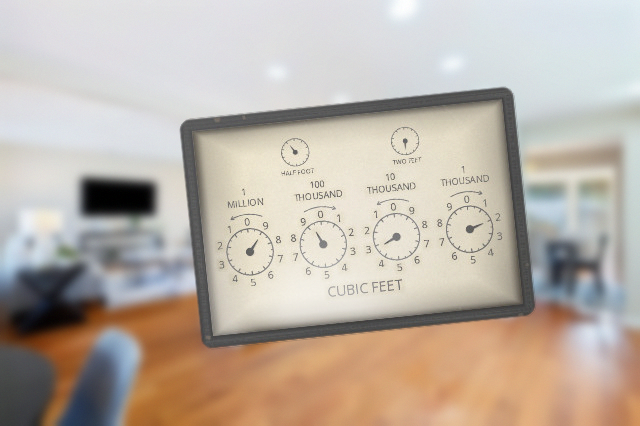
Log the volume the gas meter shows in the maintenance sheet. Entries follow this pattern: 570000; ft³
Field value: 893200; ft³
